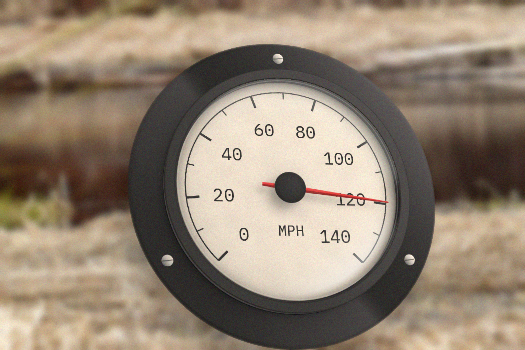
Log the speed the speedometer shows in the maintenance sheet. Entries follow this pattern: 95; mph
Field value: 120; mph
